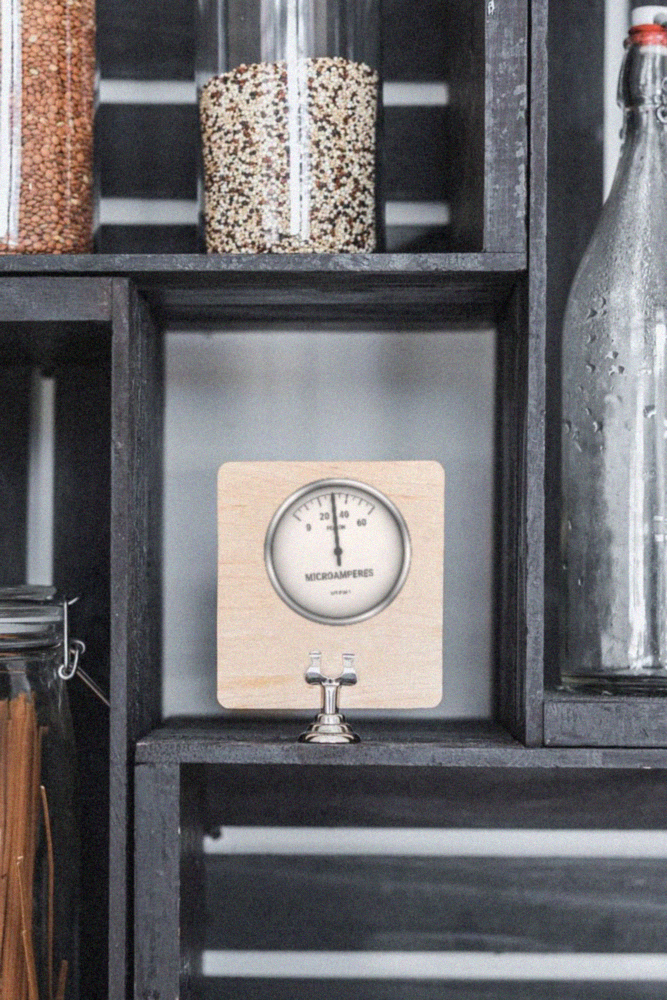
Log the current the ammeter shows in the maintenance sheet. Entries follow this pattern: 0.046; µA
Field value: 30; µA
